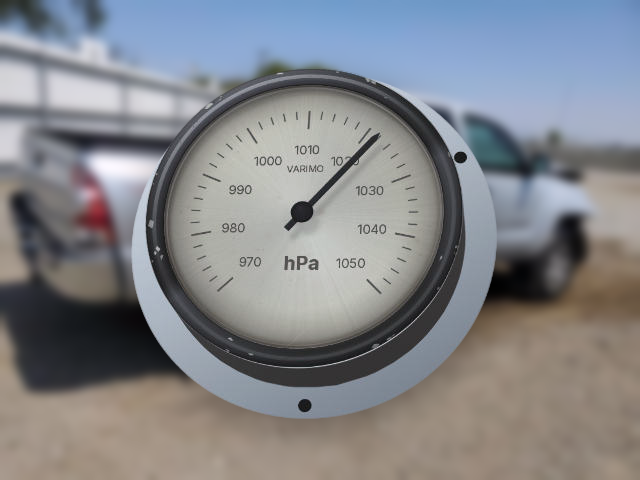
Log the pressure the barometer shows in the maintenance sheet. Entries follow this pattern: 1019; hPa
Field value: 1022; hPa
